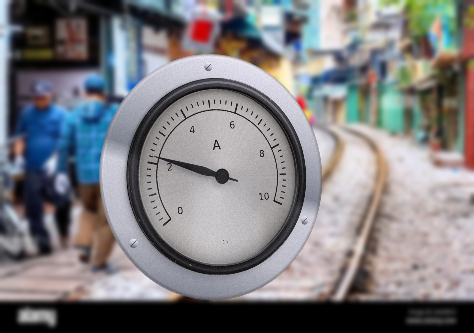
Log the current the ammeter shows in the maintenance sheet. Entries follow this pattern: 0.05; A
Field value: 2.2; A
